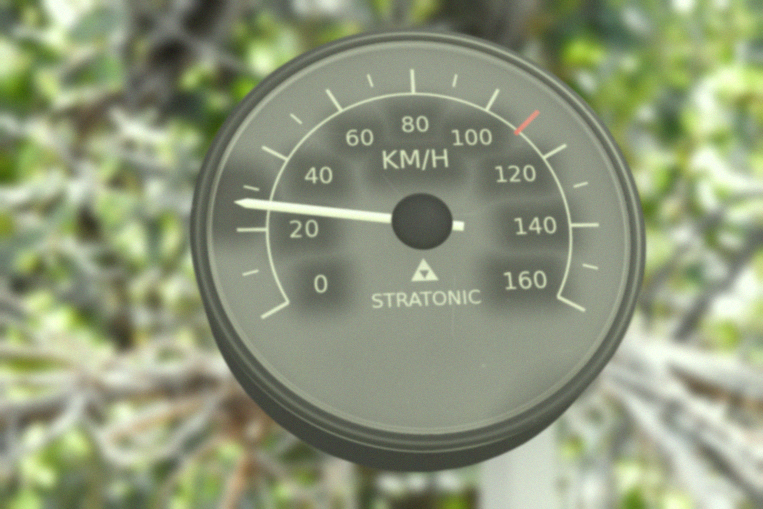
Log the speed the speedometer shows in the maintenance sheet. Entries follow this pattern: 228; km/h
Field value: 25; km/h
